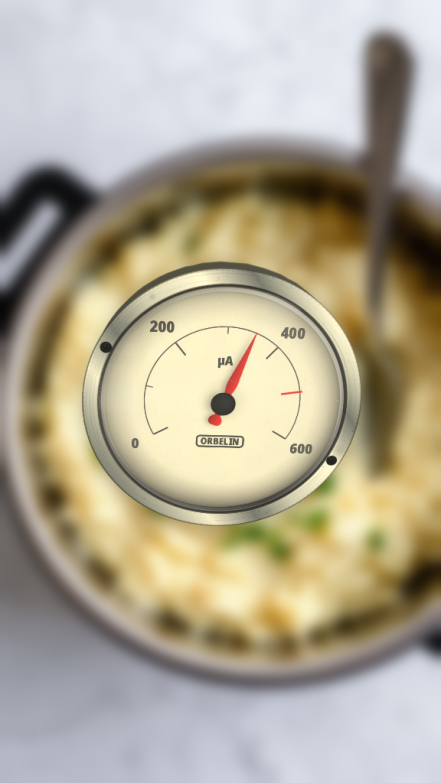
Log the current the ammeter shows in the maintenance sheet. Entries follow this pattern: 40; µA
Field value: 350; µA
